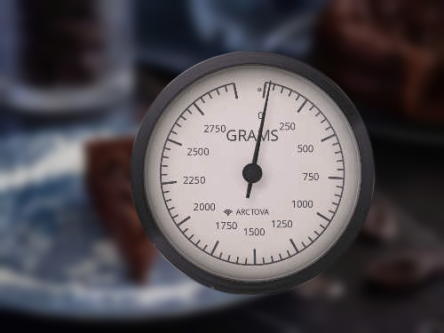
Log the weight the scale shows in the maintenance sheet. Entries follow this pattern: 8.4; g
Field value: 25; g
